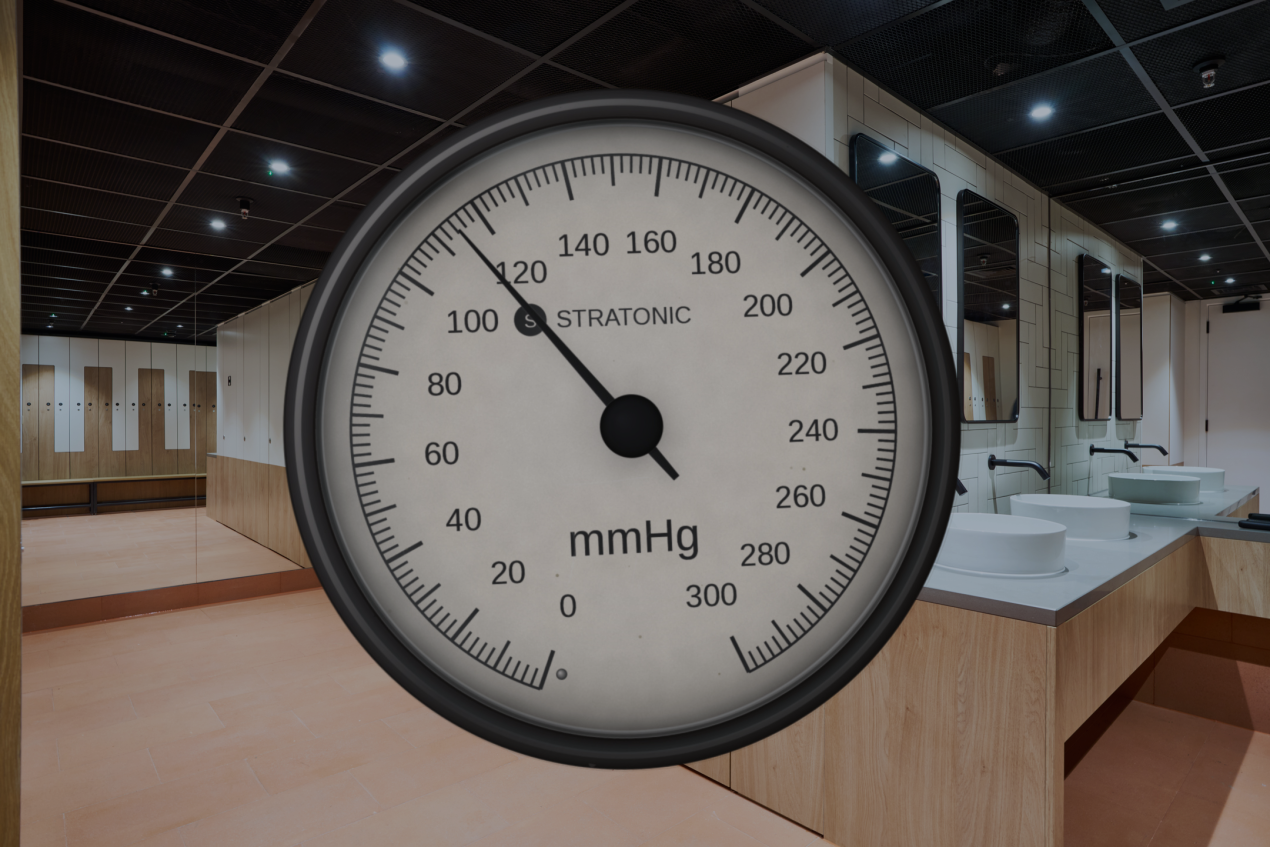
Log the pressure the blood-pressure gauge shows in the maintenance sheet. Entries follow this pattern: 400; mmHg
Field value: 114; mmHg
